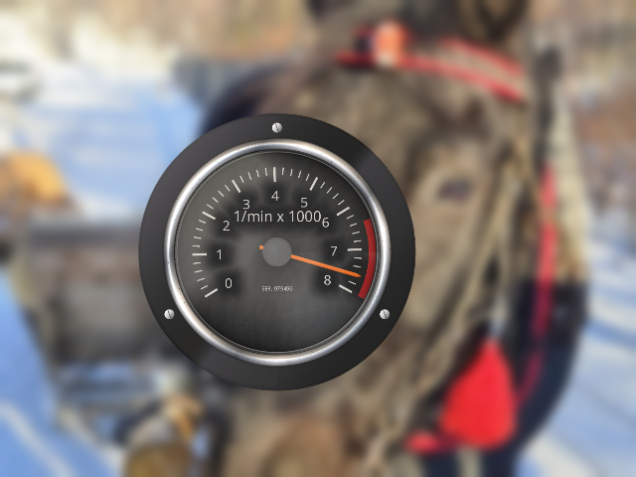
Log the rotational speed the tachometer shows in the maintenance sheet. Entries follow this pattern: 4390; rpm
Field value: 7600; rpm
